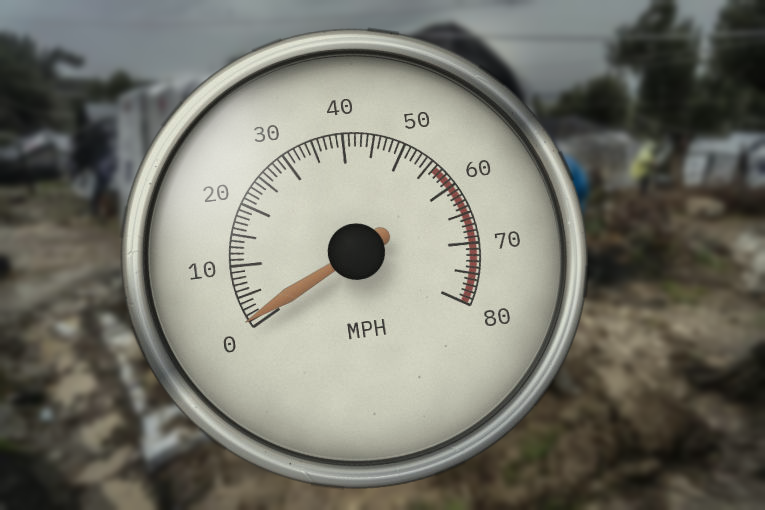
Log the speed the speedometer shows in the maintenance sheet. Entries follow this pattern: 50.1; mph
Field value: 1; mph
